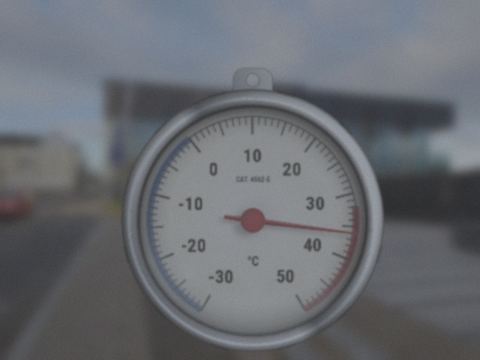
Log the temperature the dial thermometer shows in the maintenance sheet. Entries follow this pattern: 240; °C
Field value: 36; °C
